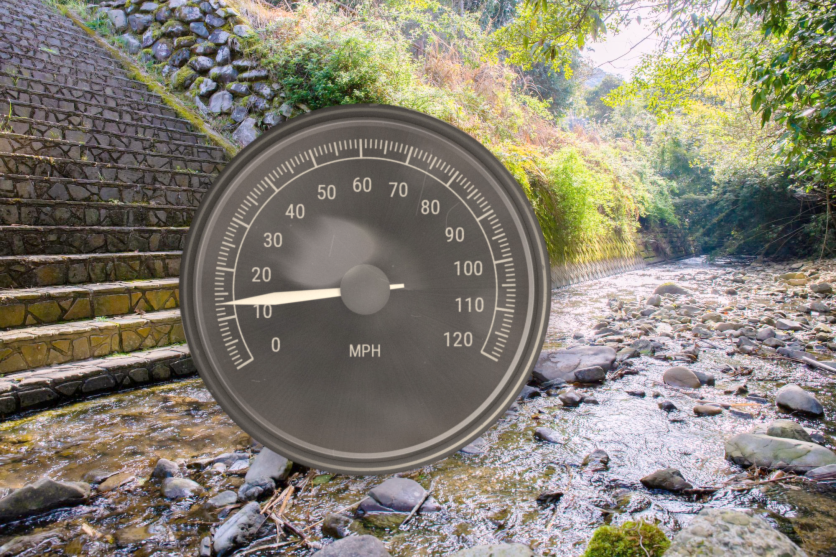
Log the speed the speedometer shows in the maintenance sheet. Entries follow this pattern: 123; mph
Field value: 13; mph
